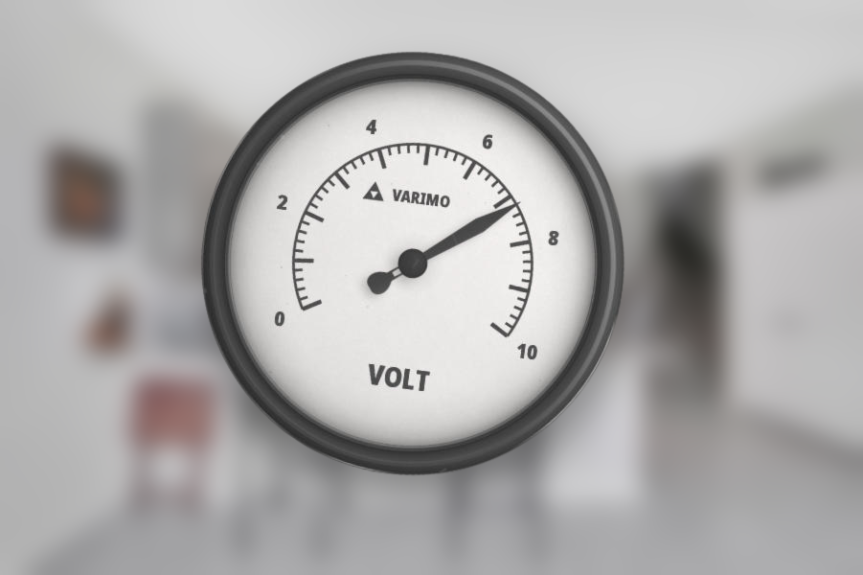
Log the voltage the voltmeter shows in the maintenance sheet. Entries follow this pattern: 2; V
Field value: 7.2; V
